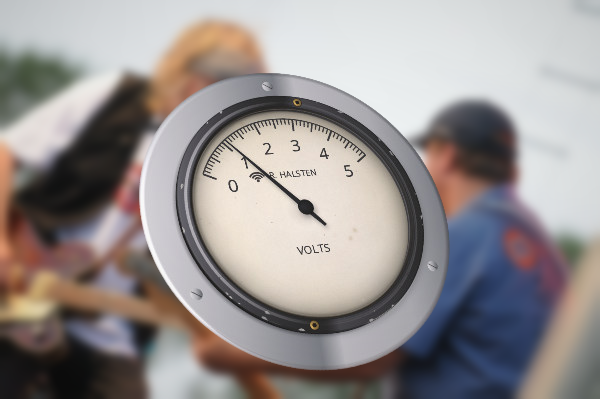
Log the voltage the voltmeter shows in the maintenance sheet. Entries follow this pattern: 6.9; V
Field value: 1; V
